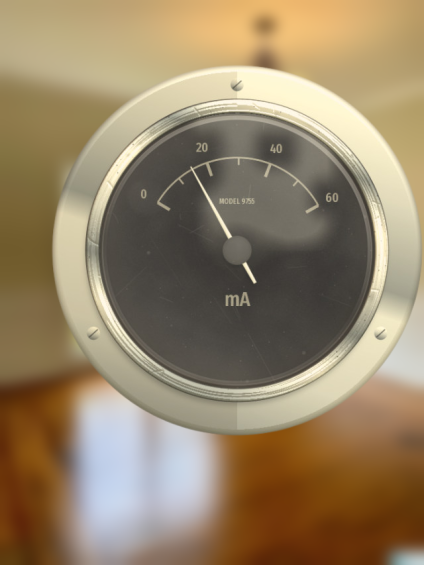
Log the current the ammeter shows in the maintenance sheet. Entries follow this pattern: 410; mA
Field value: 15; mA
